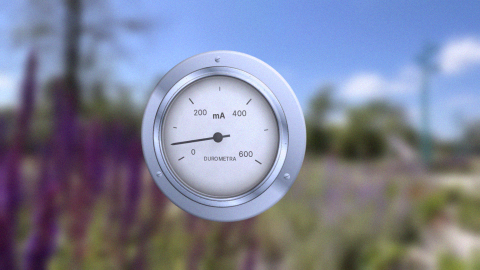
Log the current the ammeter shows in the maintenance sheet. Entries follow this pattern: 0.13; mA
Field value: 50; mA
